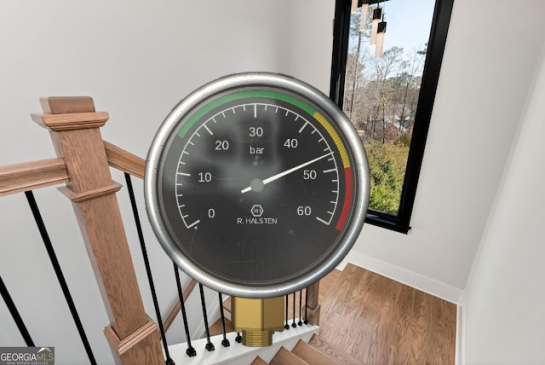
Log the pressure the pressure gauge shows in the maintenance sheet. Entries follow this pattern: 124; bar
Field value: 47; bar
